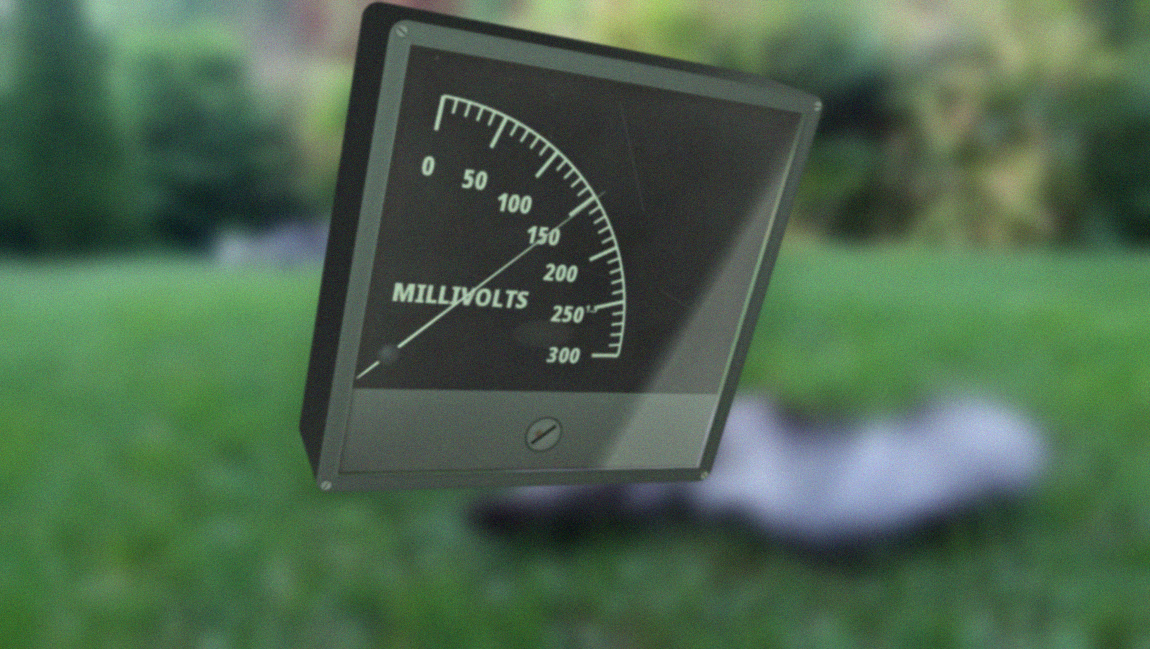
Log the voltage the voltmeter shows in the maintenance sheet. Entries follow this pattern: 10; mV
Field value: 150; mV
